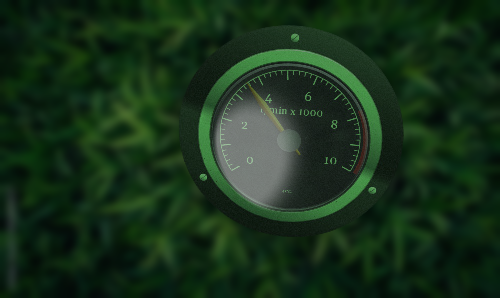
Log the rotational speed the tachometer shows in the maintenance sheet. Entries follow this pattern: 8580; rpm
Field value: 3600; rpm
